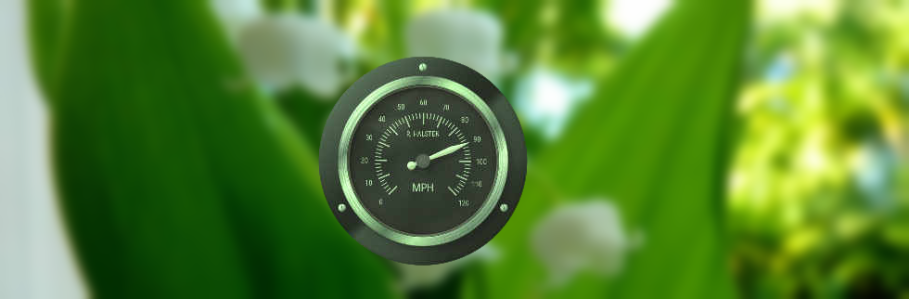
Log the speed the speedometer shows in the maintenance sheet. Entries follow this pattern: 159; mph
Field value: 90; mph
